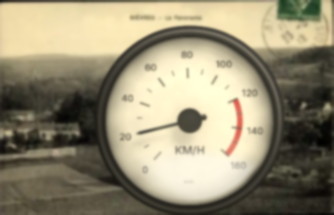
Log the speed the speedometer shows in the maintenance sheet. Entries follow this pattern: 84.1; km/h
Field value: 20; km/h
